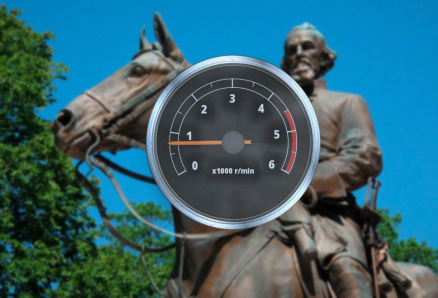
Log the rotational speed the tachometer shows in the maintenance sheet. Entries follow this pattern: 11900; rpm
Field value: 750; rpm
